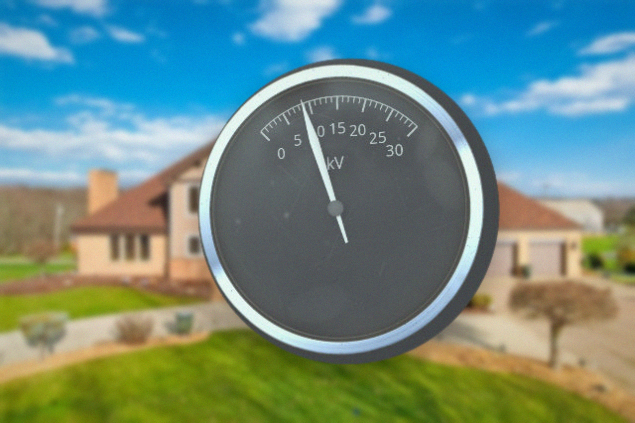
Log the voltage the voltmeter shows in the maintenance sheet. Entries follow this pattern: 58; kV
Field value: 9; kV
